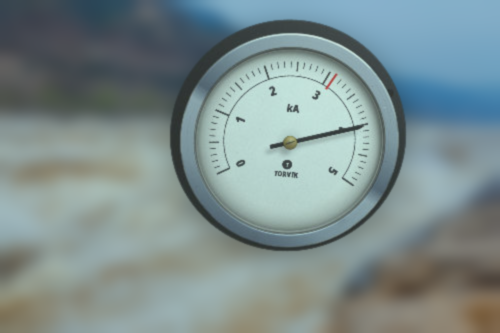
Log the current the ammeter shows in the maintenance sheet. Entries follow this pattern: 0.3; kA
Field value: 4; kA
